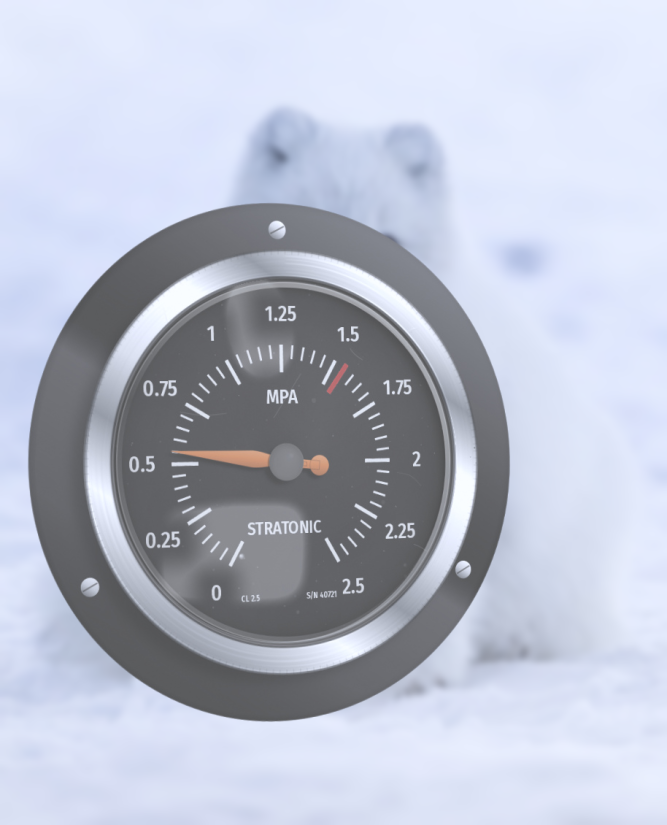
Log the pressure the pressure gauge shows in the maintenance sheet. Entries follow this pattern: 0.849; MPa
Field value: 0.55; MPa
